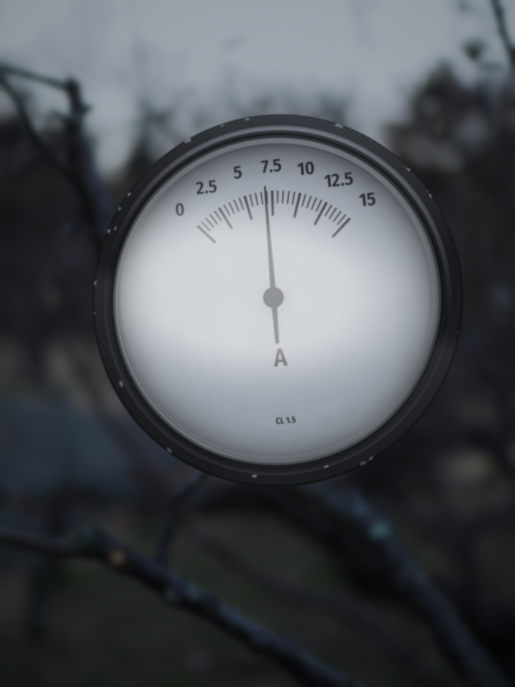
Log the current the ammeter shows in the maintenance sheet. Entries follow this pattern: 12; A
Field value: 7; A
